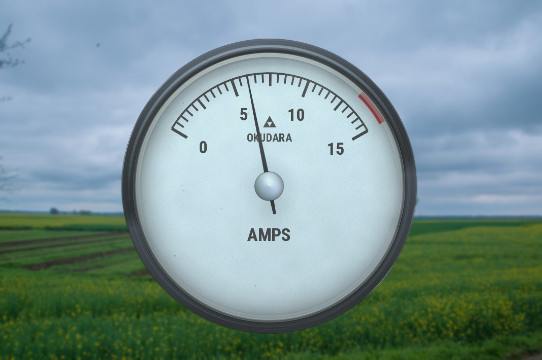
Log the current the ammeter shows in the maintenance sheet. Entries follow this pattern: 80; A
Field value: 6; A
